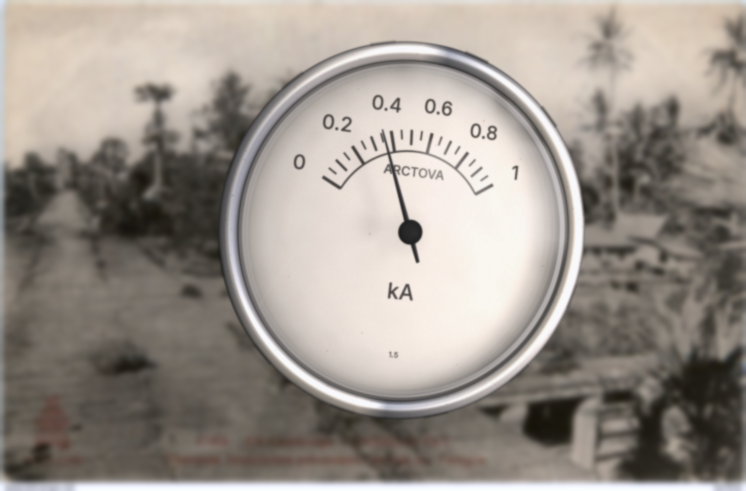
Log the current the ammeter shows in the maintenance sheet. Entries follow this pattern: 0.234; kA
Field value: 0.35; kA
